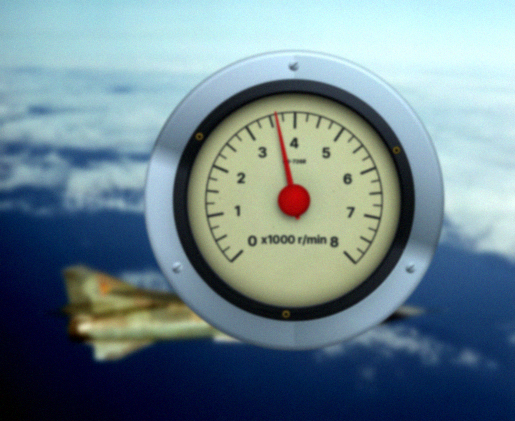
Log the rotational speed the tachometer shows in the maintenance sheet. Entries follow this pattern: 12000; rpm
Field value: 3625; rpm
